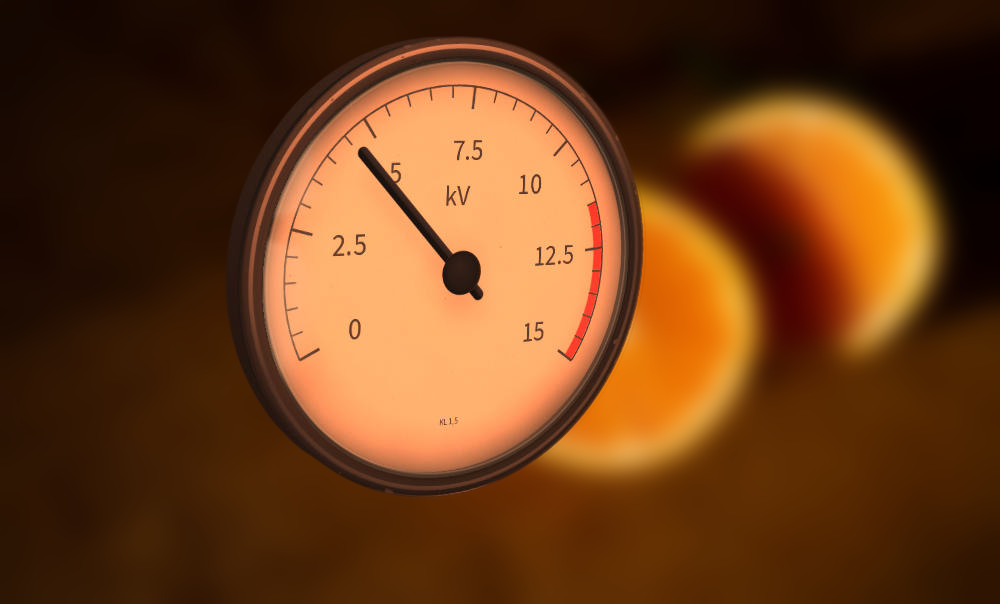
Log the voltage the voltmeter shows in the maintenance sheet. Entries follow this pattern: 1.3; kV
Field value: 4.5; kV
